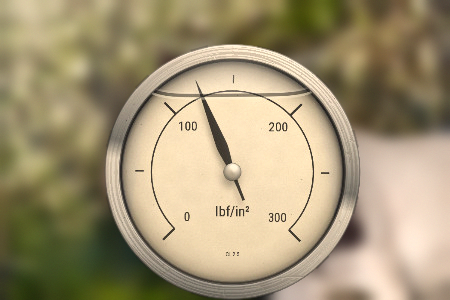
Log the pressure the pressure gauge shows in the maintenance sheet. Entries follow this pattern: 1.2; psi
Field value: 125; psi
